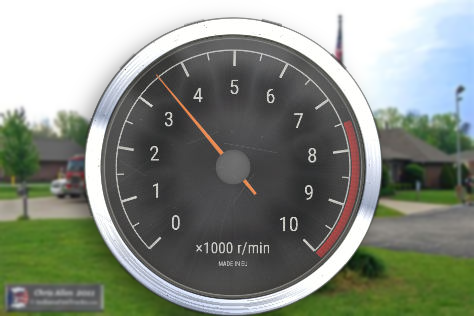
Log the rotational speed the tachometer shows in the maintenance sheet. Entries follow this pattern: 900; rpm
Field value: 3500; rpm
